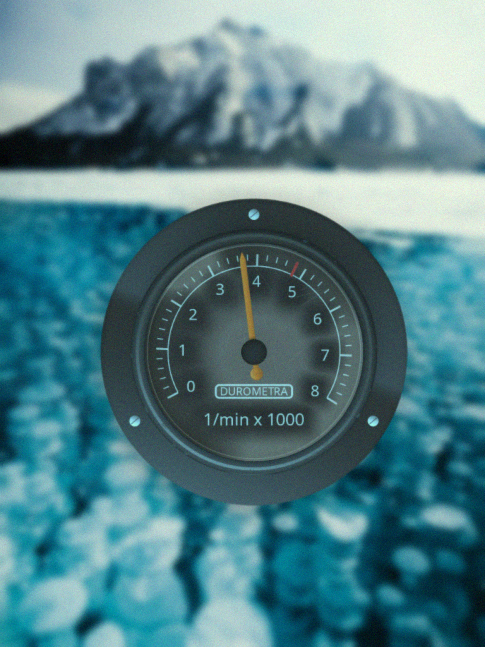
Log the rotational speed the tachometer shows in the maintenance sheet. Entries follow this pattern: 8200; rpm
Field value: 3700; rpm
